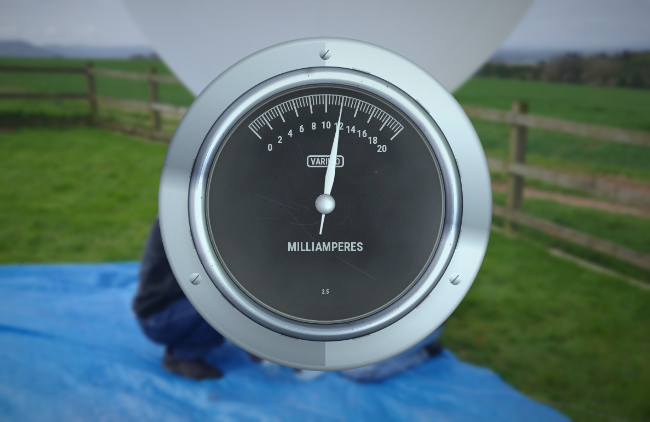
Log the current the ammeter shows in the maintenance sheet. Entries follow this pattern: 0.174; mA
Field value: 12; mA
